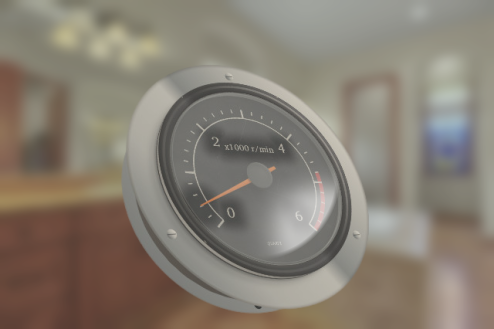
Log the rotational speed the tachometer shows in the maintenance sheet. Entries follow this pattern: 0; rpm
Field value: 400; rpm
